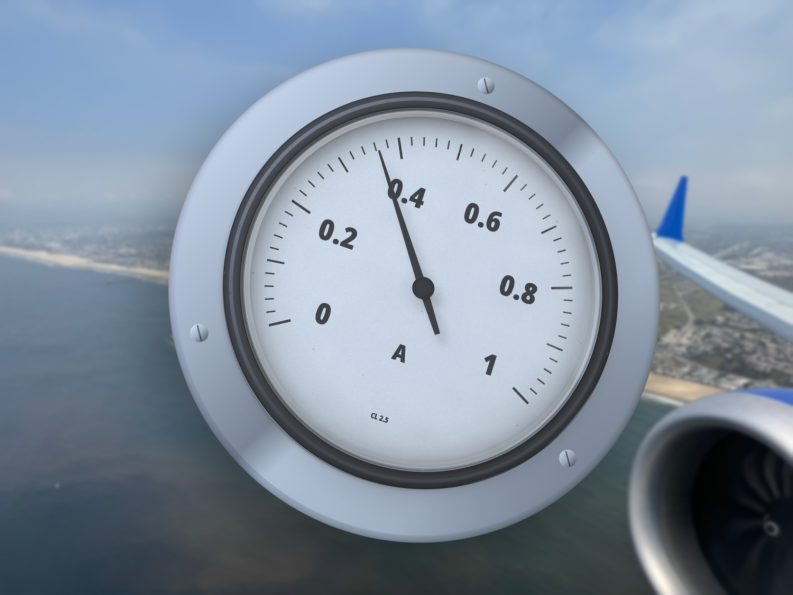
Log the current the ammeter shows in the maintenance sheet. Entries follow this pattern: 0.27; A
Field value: 0.36; A
